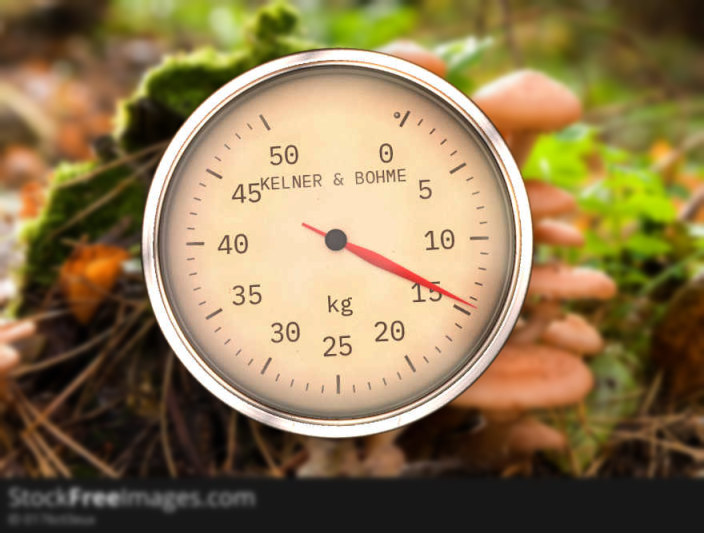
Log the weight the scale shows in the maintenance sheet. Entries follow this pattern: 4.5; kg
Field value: 14.5; kg
